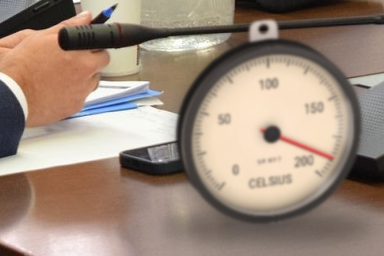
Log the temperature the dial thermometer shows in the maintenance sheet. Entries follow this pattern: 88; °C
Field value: 187.5; °C
